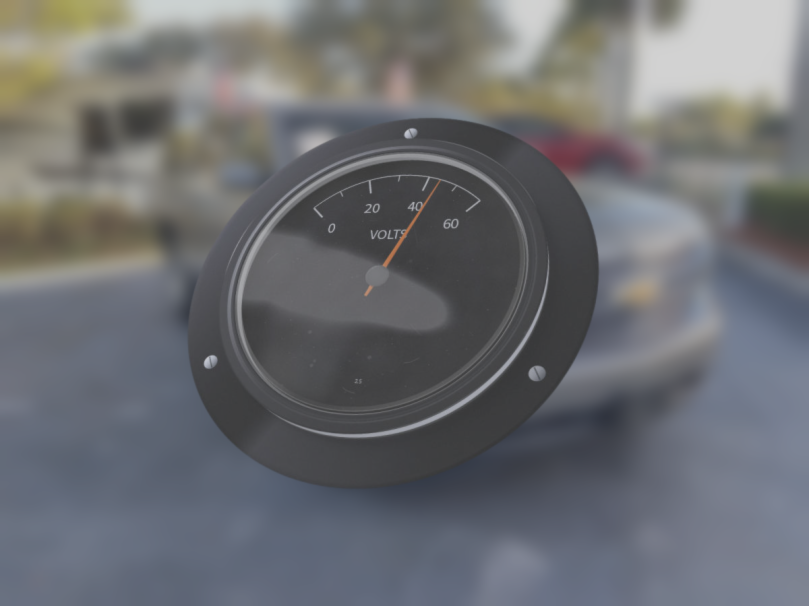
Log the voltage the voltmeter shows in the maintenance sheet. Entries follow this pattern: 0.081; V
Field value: 45; V
